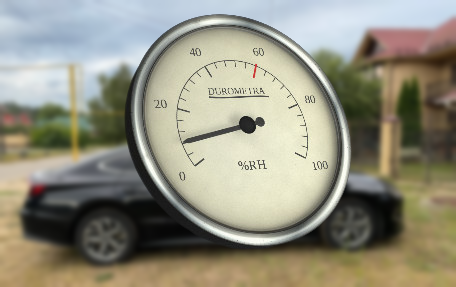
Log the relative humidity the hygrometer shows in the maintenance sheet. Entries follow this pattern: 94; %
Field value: 8; %
